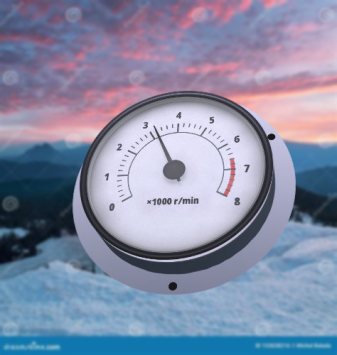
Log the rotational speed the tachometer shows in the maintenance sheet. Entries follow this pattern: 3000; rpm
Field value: 3200; rpm
